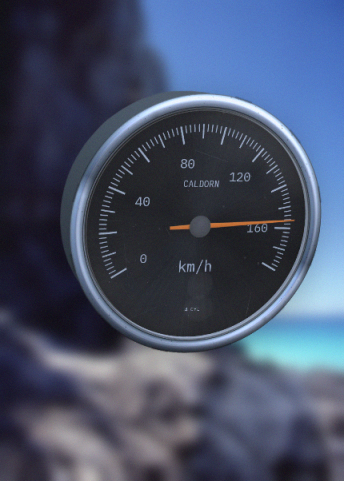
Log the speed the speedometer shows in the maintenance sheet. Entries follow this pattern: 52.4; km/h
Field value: 156; km/h
